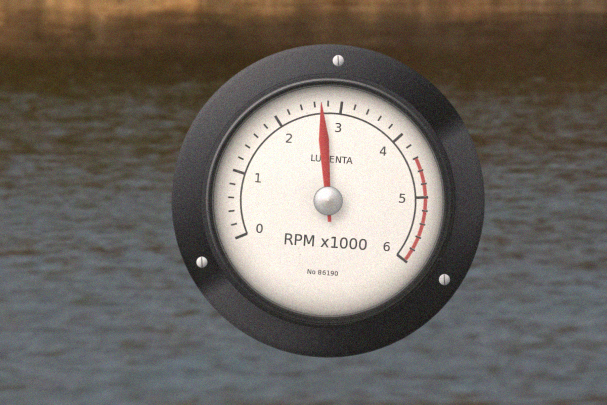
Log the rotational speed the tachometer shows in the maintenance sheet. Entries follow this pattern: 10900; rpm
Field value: 2700; rpm
